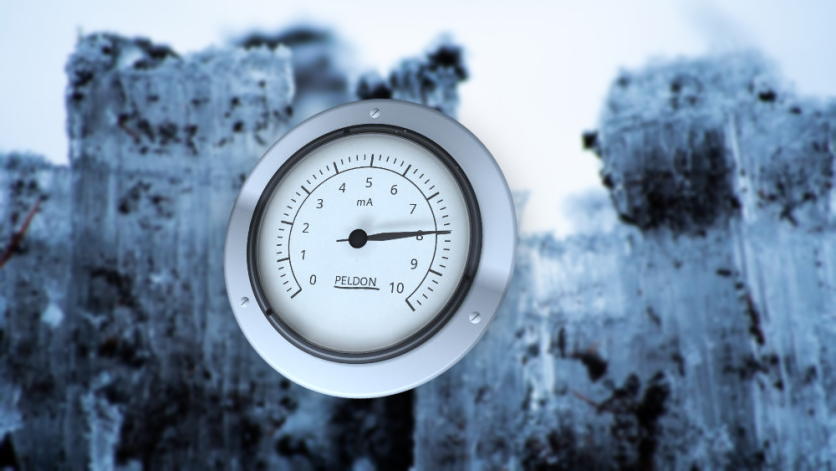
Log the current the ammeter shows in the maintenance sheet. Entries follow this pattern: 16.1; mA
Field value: 8; mA
